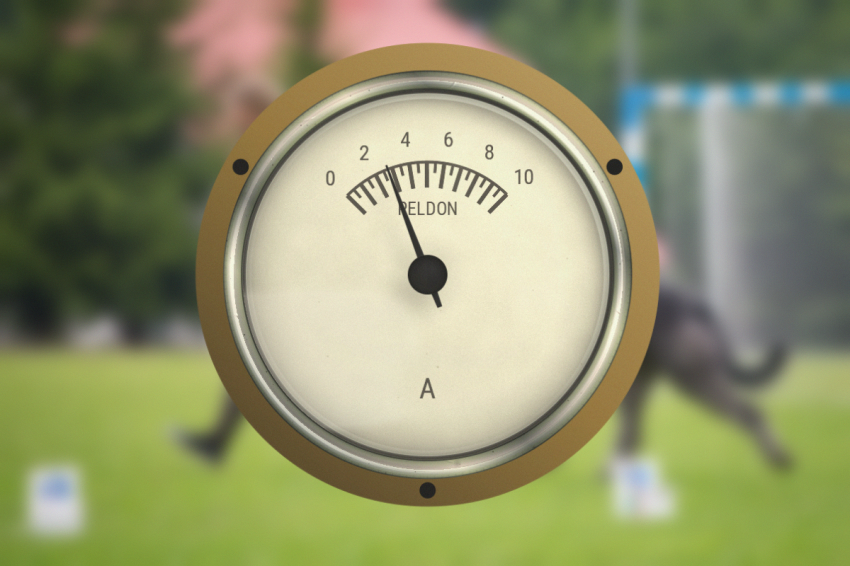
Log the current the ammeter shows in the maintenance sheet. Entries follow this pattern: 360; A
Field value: 2.75; A
